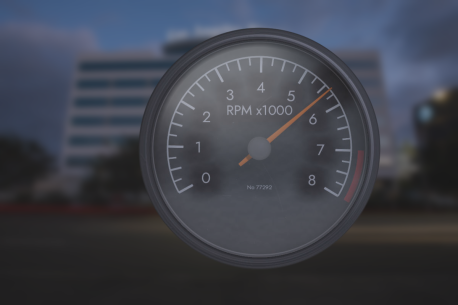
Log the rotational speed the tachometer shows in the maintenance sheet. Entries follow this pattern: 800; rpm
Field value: 5625; rpm
